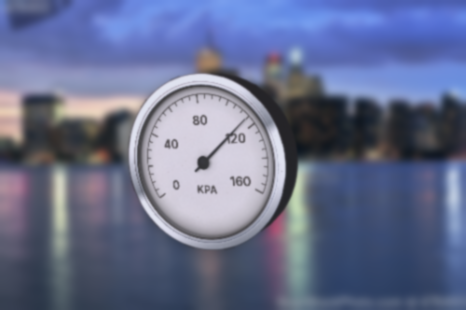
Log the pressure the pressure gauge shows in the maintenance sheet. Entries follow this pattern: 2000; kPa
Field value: 115; kPa
